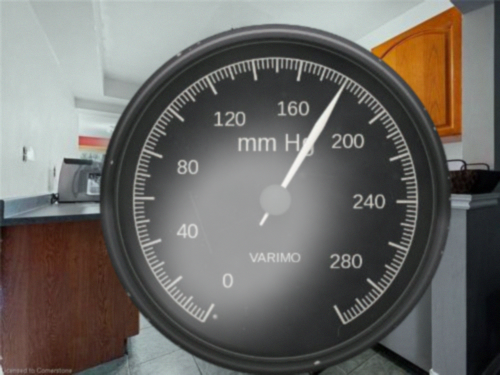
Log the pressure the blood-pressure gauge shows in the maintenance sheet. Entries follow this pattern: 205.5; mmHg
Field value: 180; mmHg
